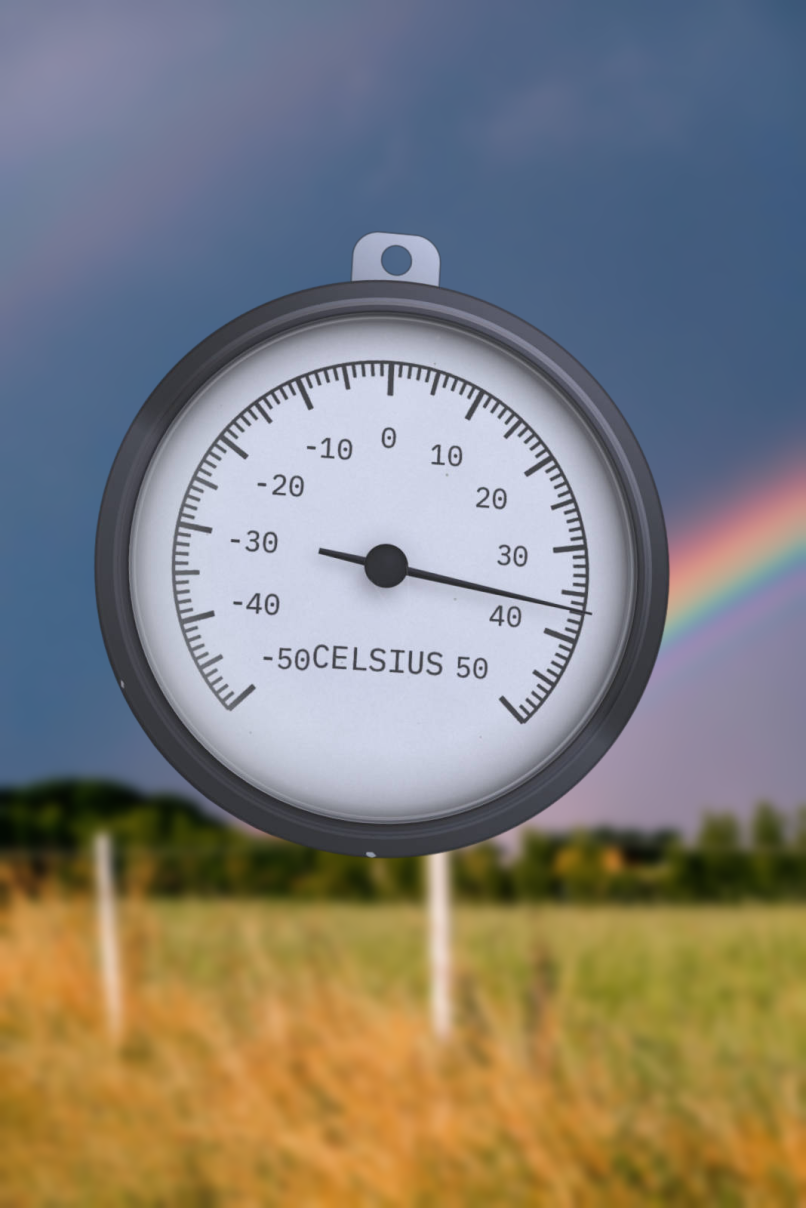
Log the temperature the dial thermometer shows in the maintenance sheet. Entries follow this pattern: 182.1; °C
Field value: 37; °C
